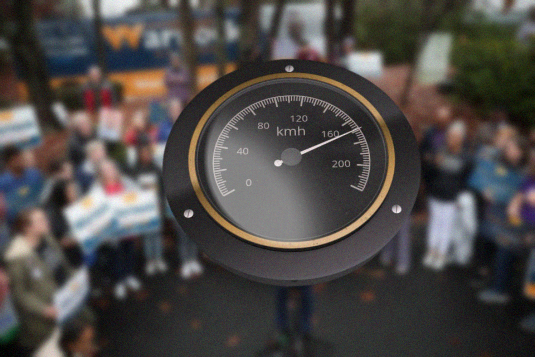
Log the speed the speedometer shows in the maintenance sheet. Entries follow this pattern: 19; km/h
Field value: 170; km/h
